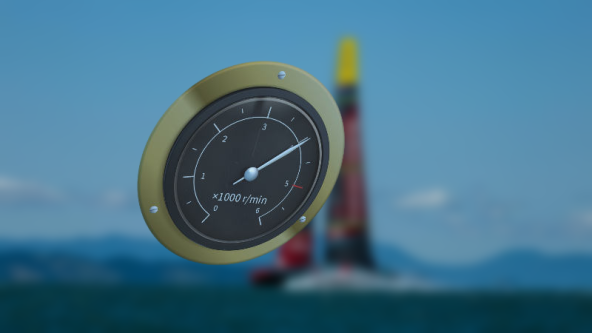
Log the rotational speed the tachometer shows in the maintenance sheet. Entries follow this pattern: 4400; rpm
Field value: 4000; rpm
